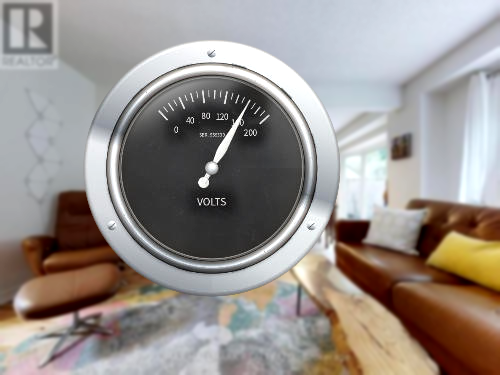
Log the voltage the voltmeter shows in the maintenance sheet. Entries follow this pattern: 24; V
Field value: 160; V
